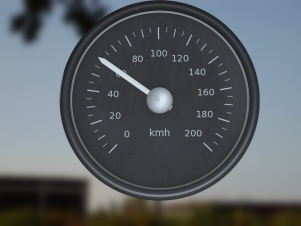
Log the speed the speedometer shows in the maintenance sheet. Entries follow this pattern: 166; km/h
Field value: 60; km/h
